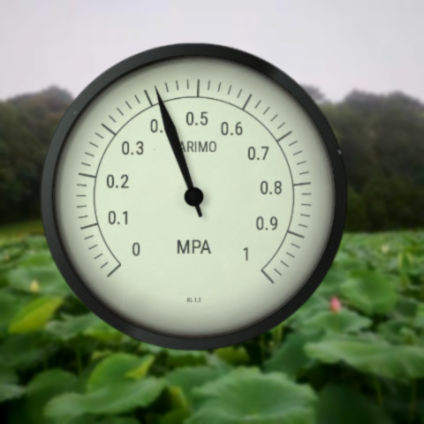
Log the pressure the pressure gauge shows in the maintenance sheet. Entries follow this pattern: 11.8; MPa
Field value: 0.42; MPa
